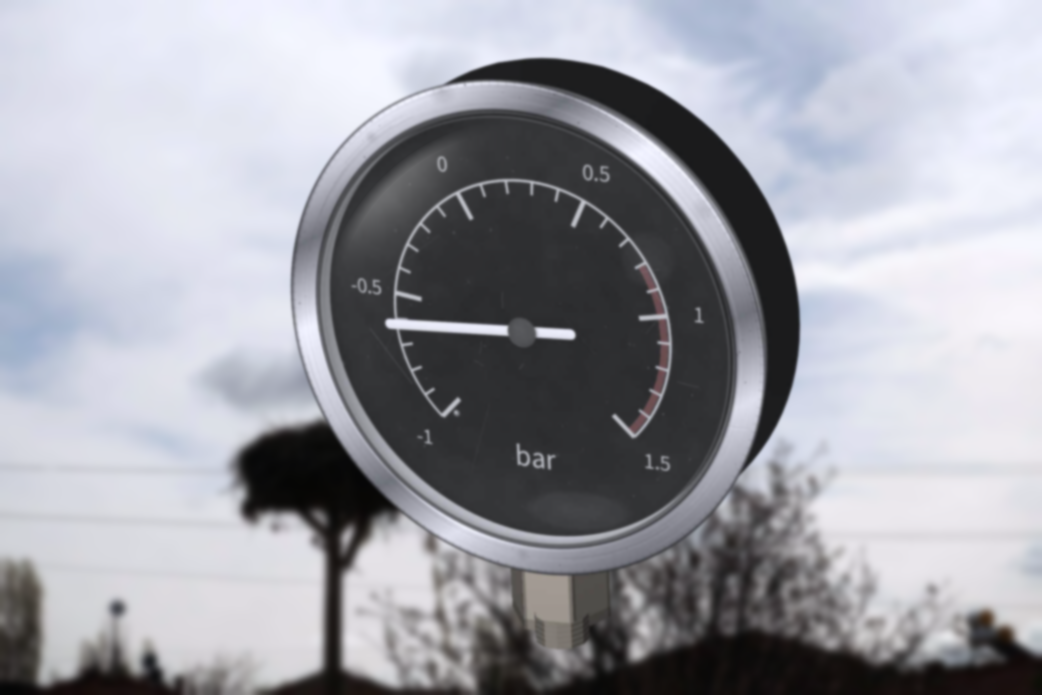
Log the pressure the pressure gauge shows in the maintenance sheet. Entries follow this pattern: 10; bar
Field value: -0.6; bar
